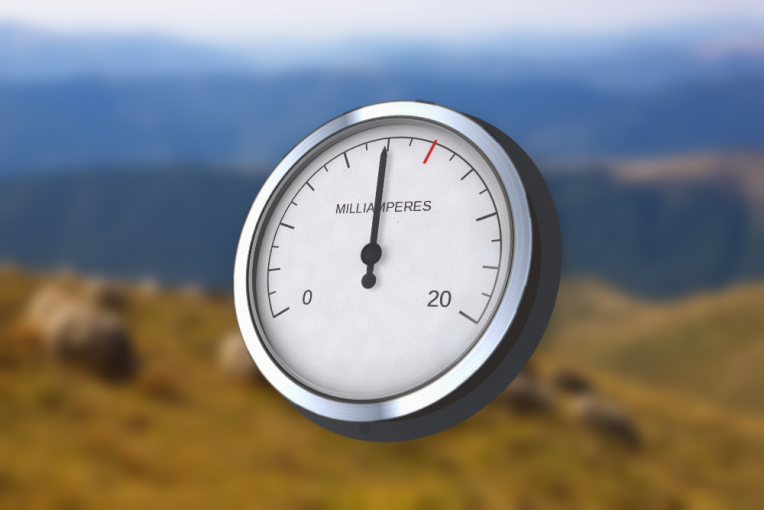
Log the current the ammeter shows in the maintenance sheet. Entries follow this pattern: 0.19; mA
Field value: 10; mA
